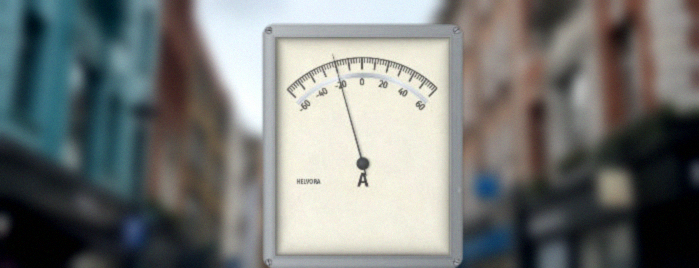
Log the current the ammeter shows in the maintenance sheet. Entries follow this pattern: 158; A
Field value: -20; A
